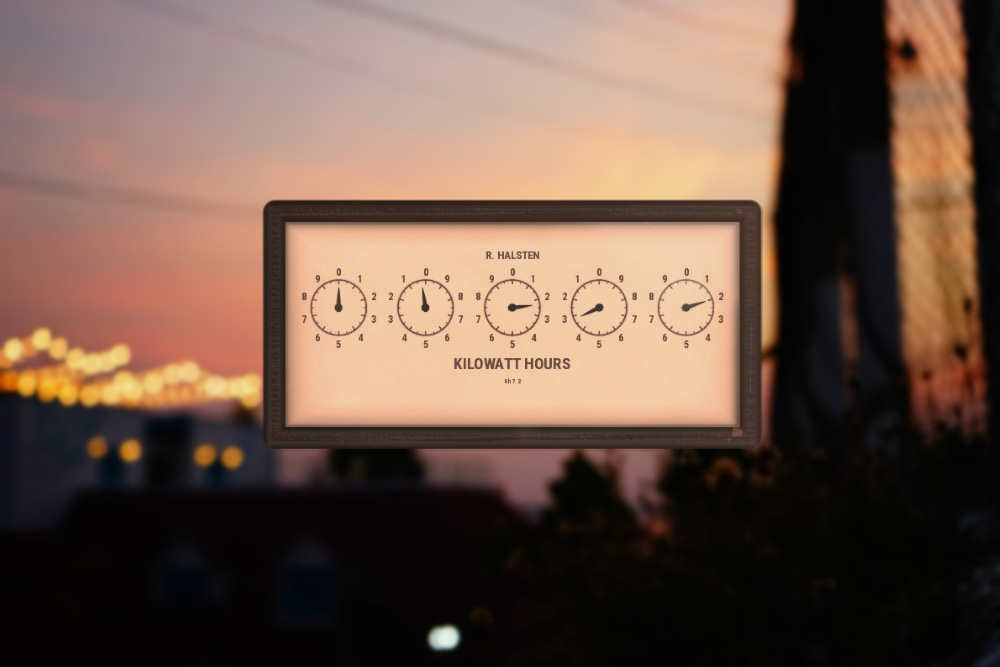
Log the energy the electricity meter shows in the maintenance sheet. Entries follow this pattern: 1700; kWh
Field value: 232; kWh
